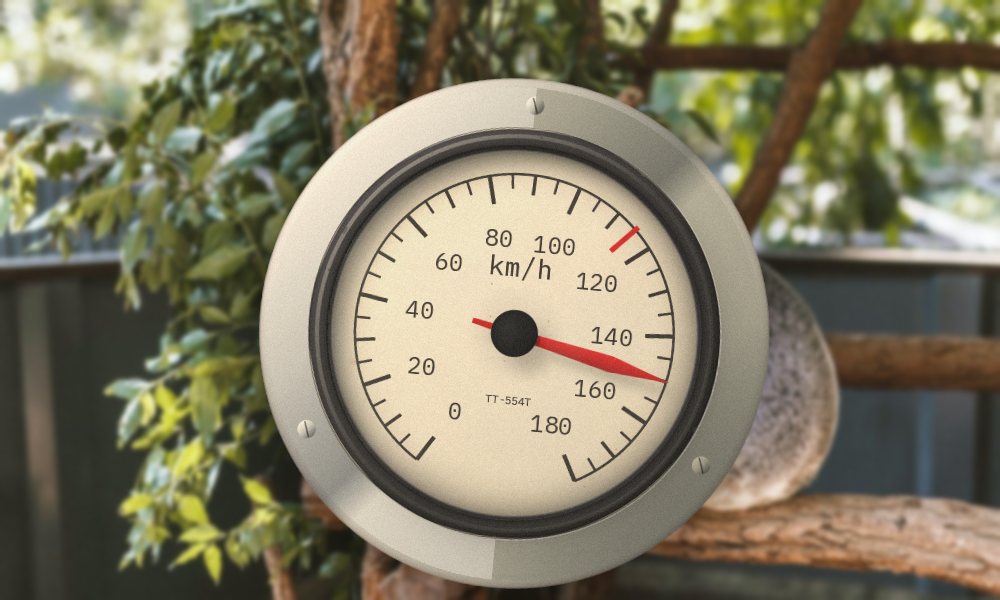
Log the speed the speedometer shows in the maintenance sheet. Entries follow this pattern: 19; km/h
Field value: 150; km/h
